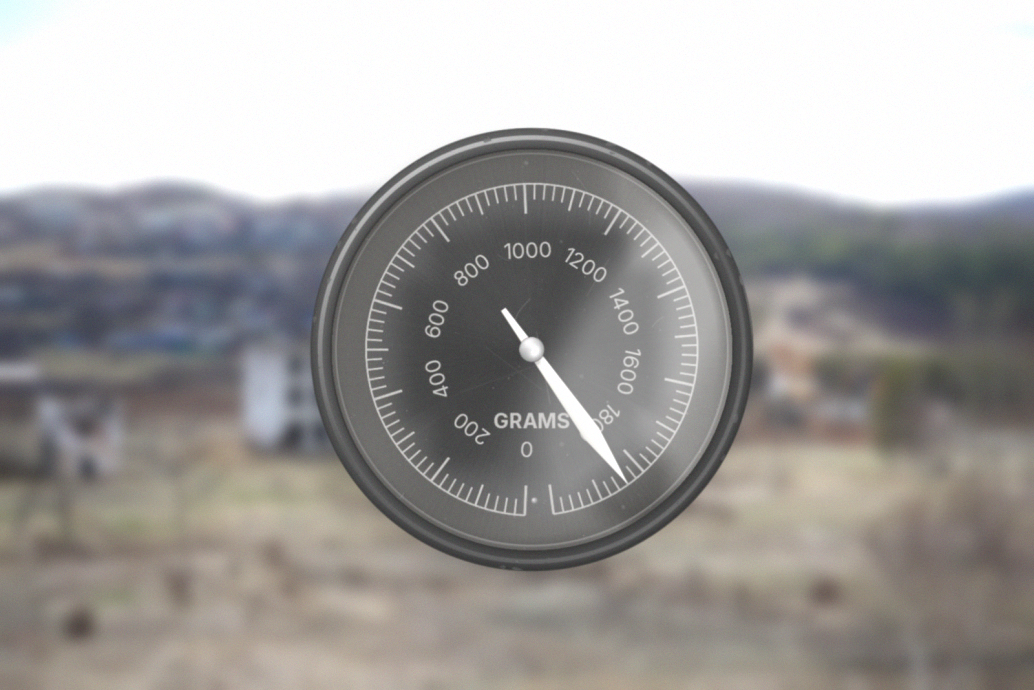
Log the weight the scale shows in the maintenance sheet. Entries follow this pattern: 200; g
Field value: 1840; g
